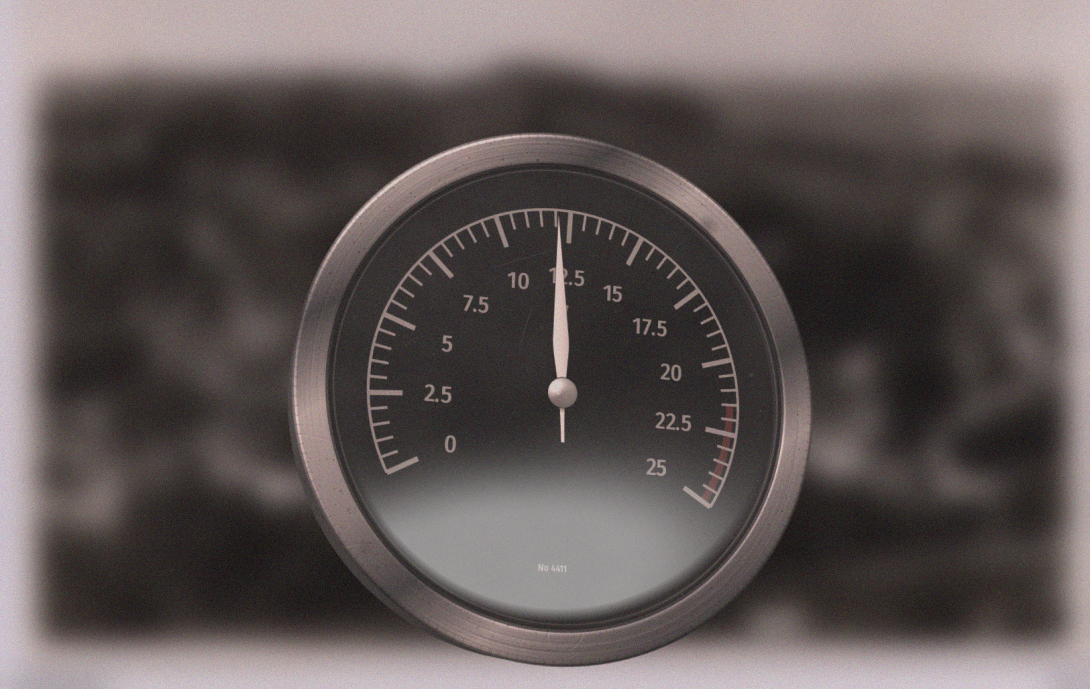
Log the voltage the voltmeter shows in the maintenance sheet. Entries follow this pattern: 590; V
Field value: 12; V
